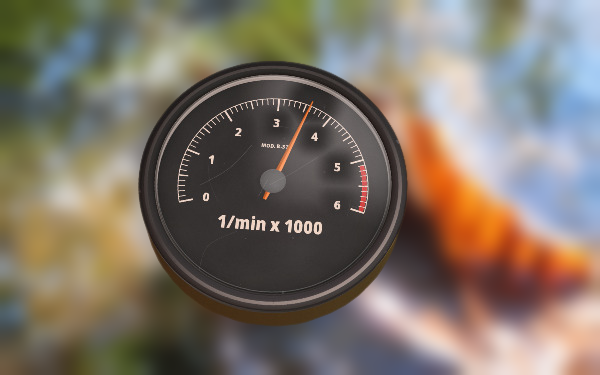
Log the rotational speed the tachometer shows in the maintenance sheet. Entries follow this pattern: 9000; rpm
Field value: 3600; rpm
